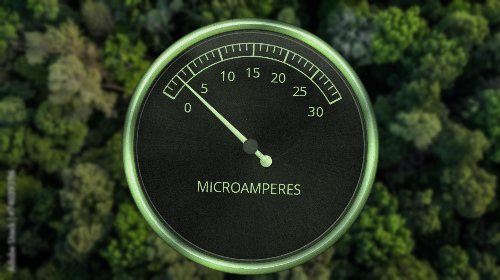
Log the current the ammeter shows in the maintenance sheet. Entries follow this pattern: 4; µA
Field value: 3; µA
